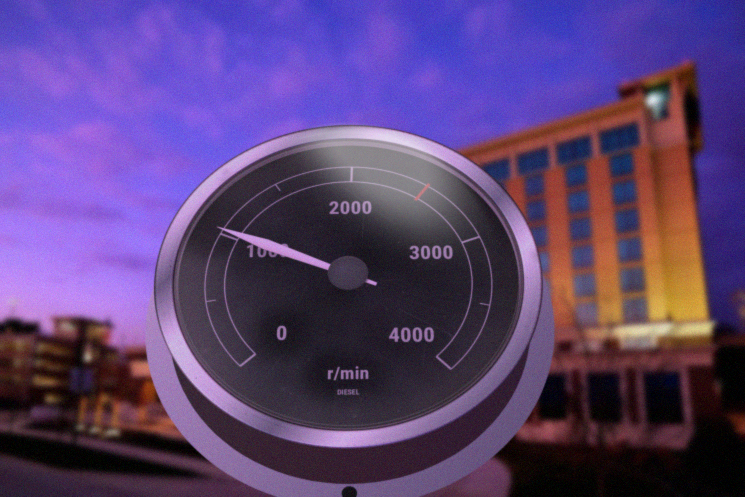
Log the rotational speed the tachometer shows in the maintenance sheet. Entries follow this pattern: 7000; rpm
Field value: 1000; rpm
